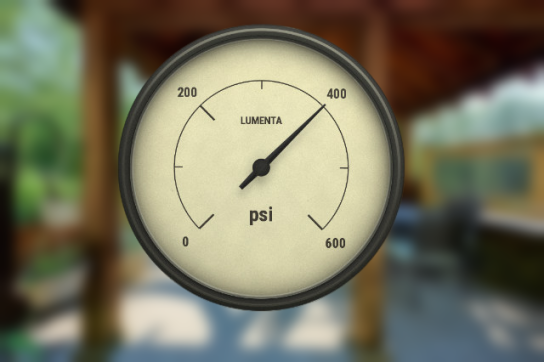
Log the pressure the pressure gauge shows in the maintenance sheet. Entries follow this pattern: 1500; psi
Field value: 400; psi
